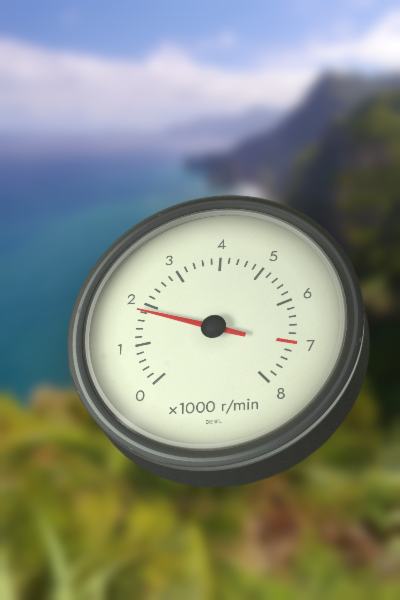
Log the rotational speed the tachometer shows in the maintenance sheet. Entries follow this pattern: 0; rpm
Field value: 1800; rpm
